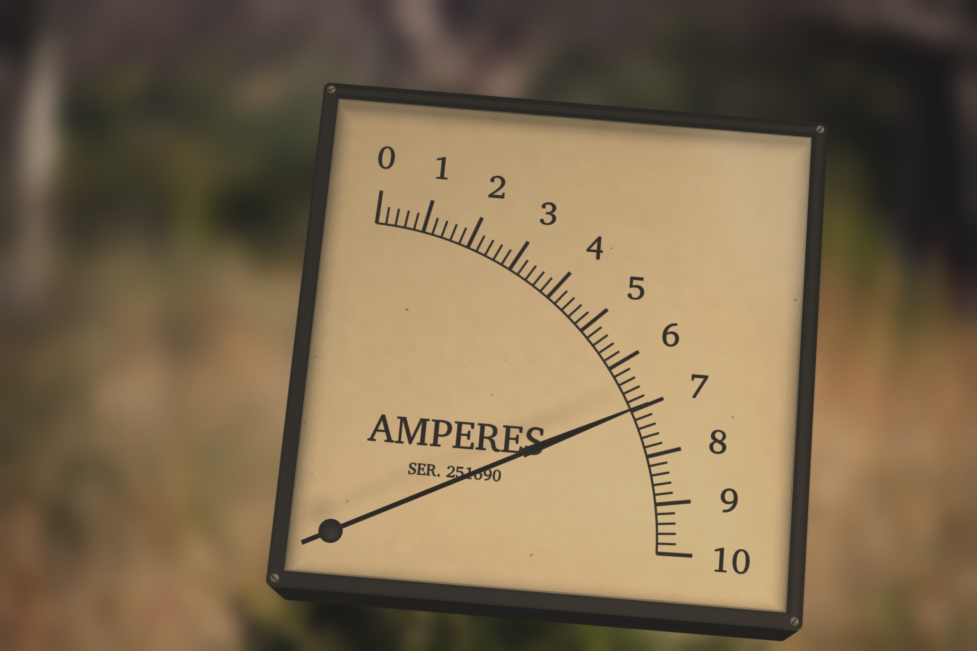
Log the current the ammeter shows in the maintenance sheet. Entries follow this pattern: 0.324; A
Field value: 7; A
